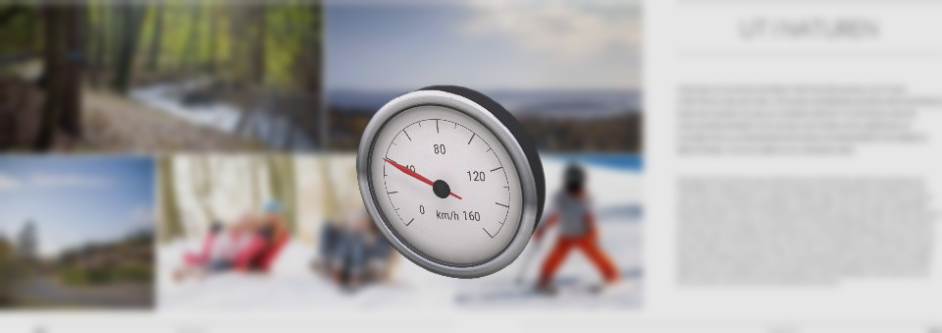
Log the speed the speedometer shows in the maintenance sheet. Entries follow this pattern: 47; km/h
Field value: 40; km/h
